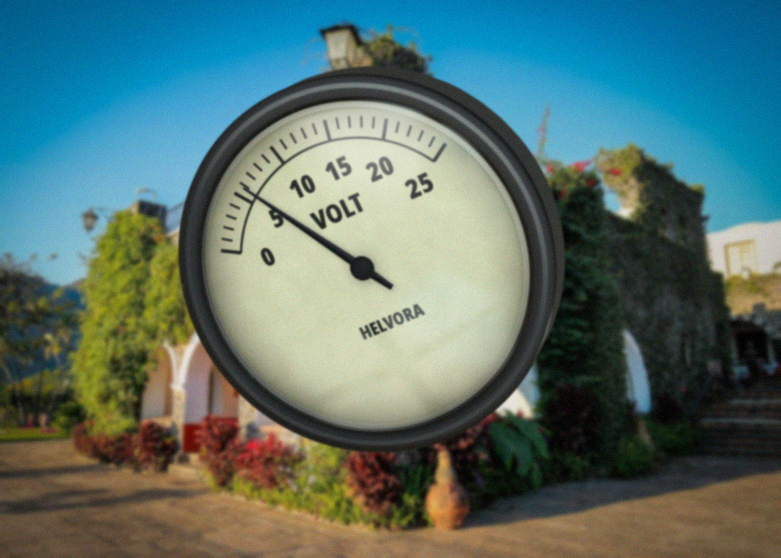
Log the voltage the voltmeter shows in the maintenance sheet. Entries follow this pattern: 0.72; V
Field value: 6; V
